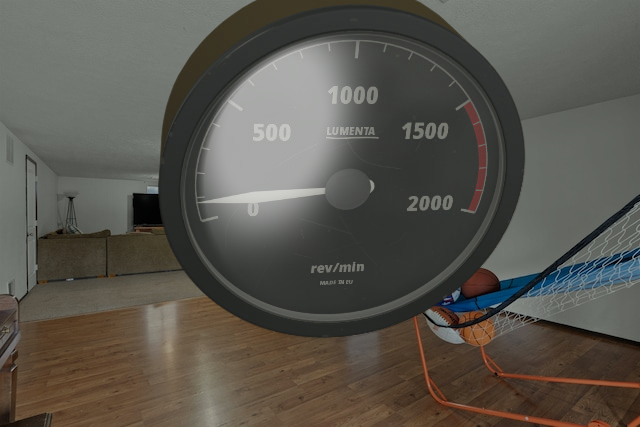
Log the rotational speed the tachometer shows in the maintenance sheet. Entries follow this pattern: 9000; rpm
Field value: 100; rpm
